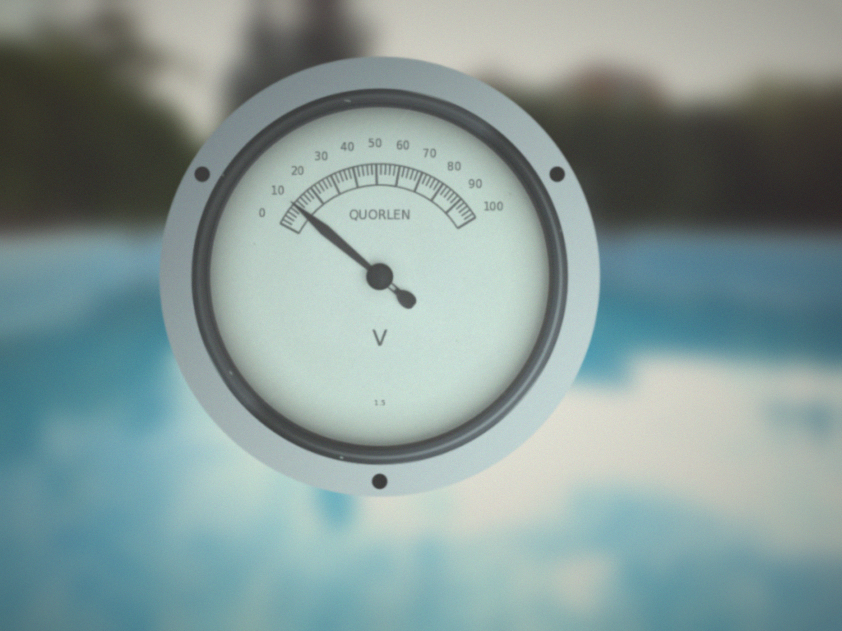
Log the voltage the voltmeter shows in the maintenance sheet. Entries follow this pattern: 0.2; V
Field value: 10; V
